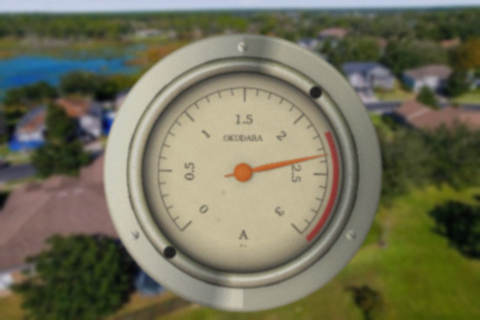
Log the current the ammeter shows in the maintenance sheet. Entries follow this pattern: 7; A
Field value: 2.35; A
